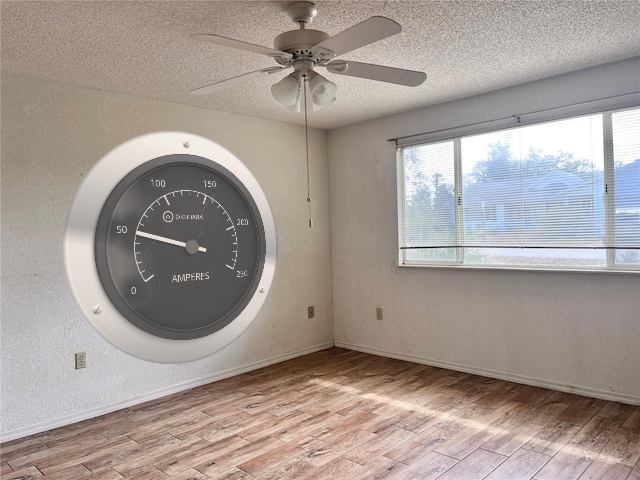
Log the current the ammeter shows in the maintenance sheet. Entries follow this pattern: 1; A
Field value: 50; A
